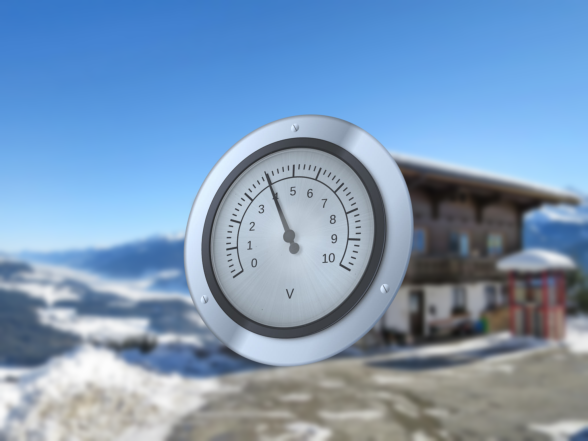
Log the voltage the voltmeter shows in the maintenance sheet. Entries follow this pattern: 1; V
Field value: 4; V
